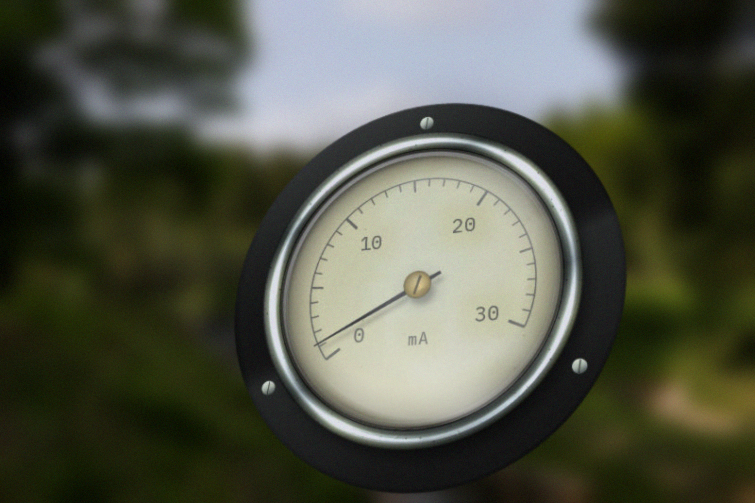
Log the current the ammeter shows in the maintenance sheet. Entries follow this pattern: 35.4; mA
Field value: 1; mA
